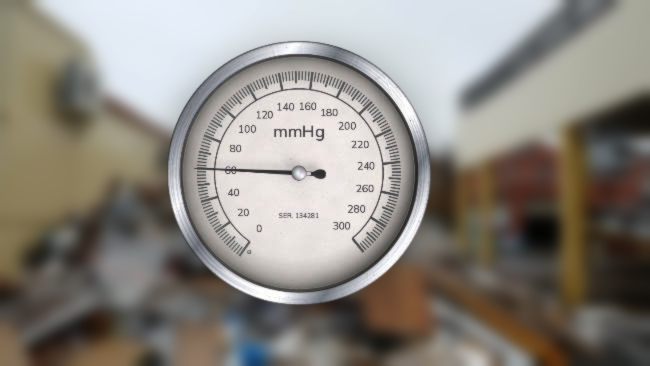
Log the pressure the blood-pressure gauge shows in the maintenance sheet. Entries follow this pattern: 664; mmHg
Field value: 60; mmHg
